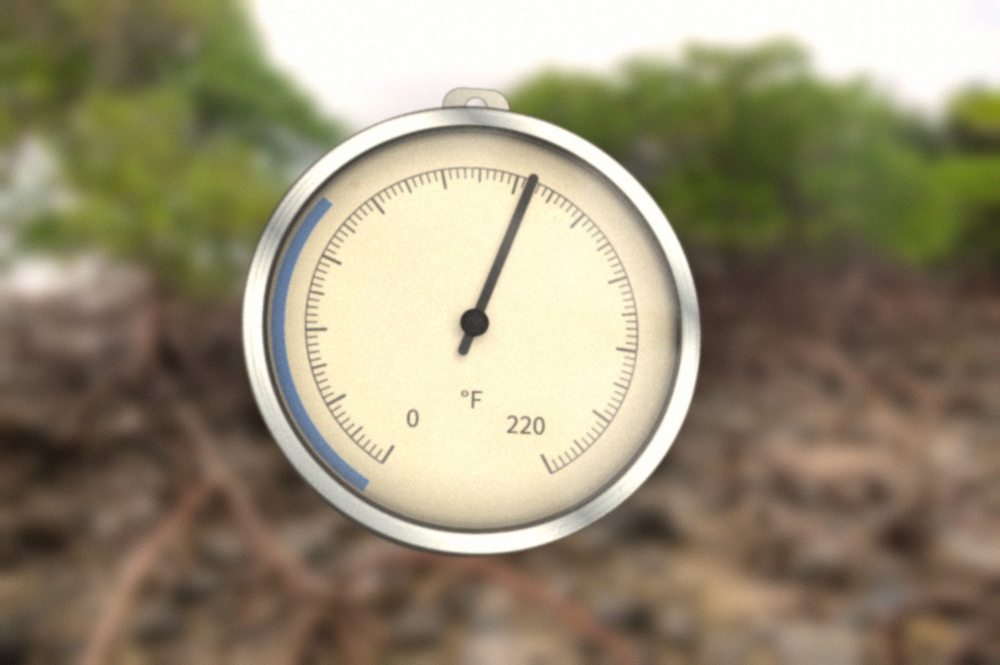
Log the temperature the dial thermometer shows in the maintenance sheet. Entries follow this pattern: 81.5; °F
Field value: 124; °F
